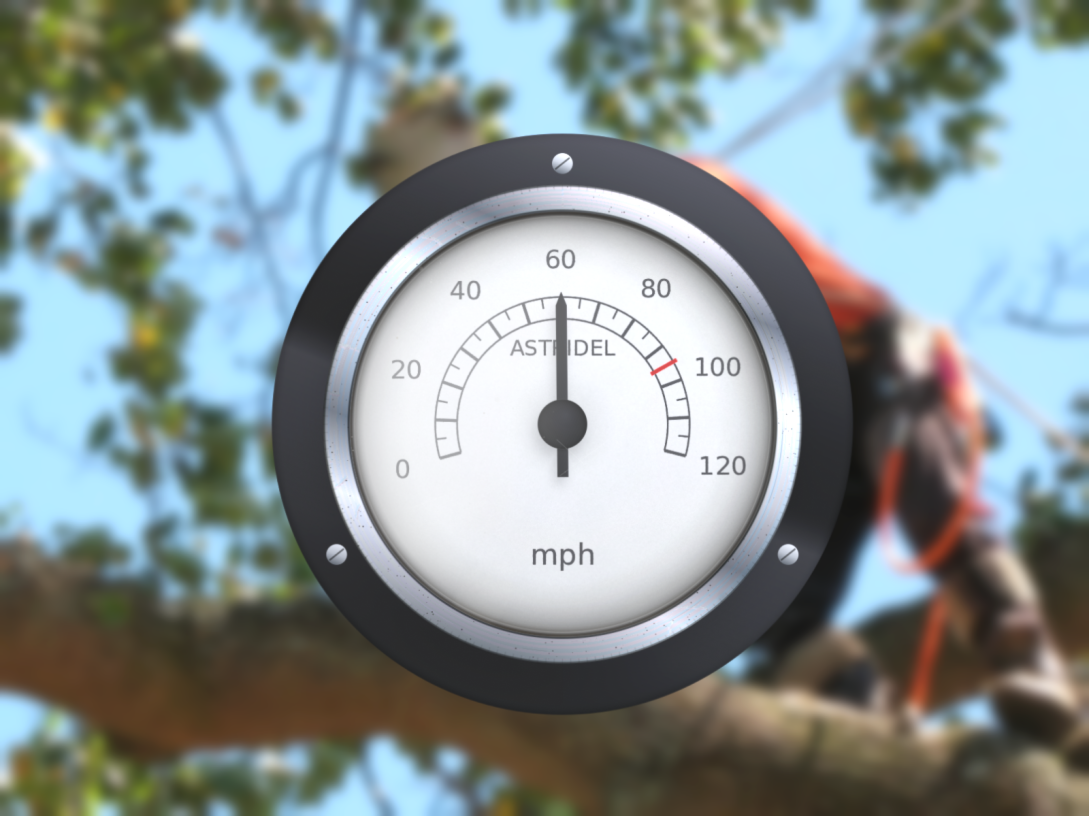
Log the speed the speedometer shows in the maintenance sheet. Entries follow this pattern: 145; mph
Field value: 60; mph
